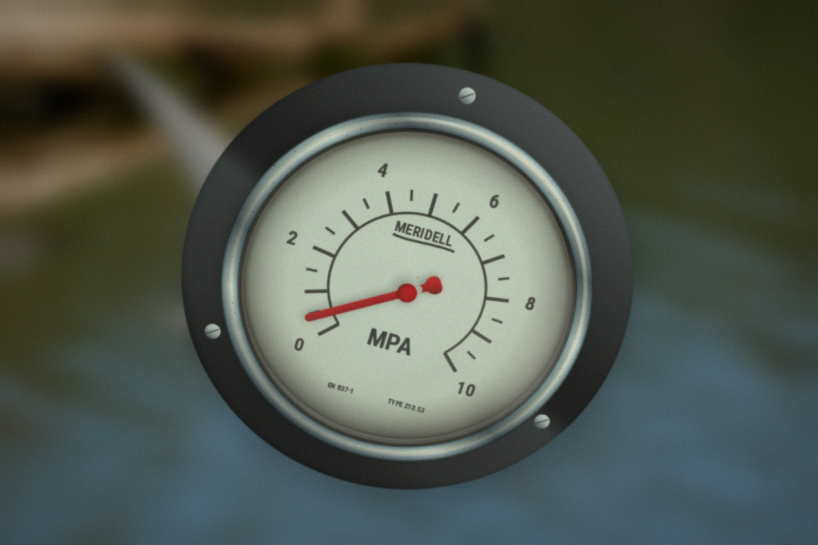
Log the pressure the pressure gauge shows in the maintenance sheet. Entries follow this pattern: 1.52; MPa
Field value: 0.5; MPa
